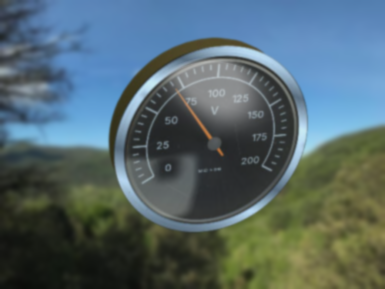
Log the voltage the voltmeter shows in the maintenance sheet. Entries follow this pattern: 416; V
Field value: 70; V
